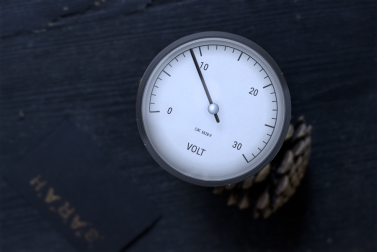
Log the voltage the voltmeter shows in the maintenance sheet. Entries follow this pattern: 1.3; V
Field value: 9; V
